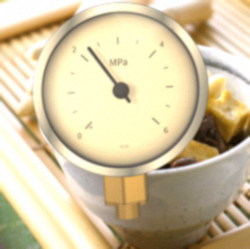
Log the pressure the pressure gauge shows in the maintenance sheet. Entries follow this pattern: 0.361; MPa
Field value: 2.25; MPa
